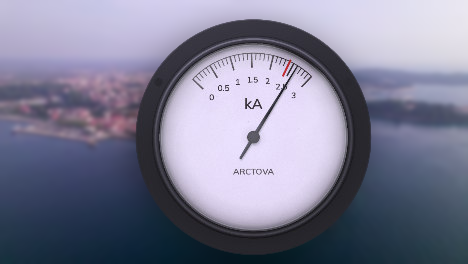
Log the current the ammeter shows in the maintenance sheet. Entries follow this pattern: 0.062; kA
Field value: 2.6; kA
